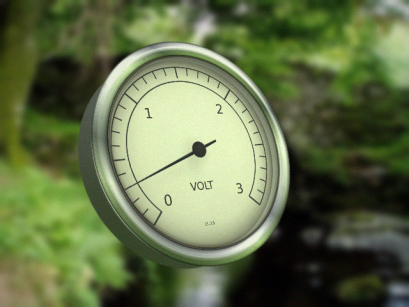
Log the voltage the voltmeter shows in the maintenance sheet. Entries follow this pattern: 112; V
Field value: 0.3; V
